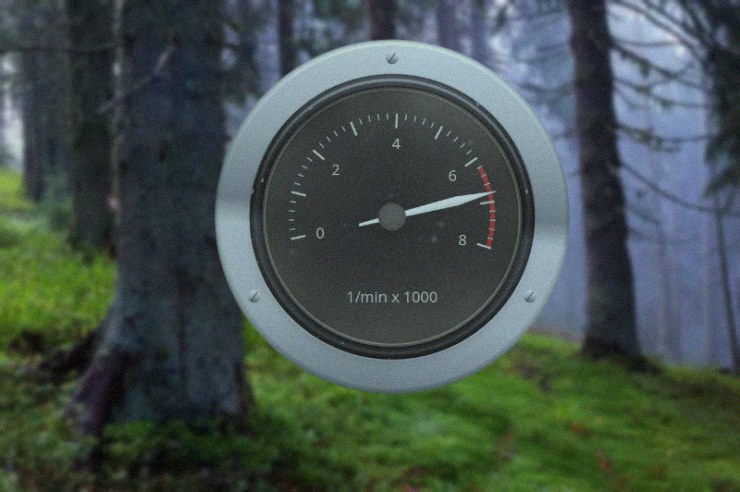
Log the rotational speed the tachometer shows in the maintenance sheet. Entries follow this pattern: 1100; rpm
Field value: 6800; rpm
